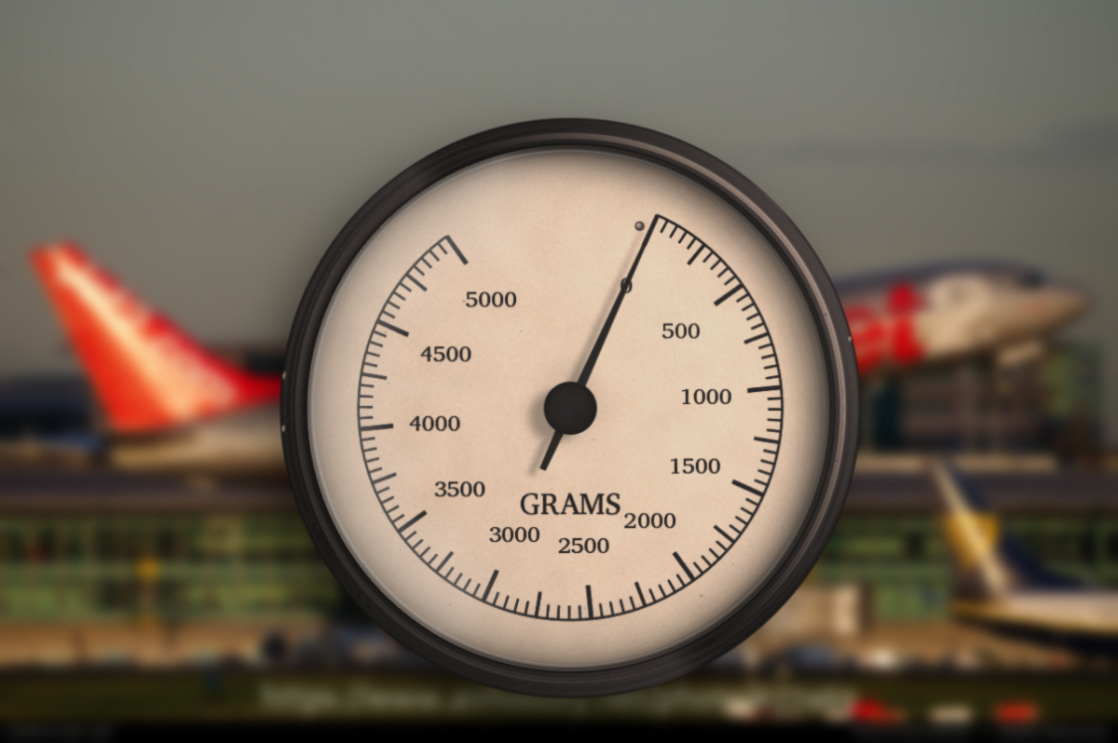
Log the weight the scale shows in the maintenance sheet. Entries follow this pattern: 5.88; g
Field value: 0; g
